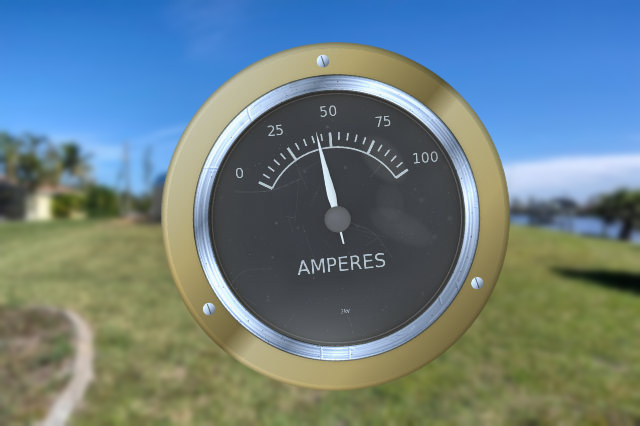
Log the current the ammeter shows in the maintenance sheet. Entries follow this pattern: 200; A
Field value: 42.5; A
